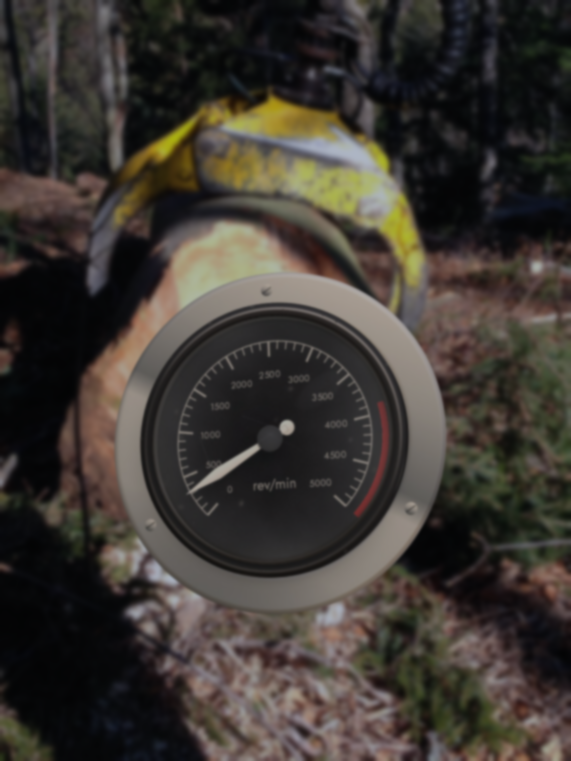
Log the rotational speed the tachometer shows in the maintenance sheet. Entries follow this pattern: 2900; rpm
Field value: 300; rpm
